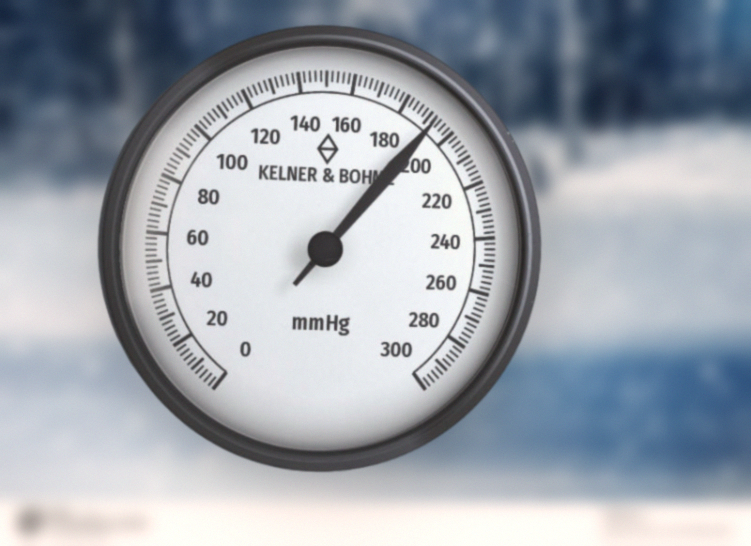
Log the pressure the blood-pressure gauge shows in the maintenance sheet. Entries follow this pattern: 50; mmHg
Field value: 192; mmHg
